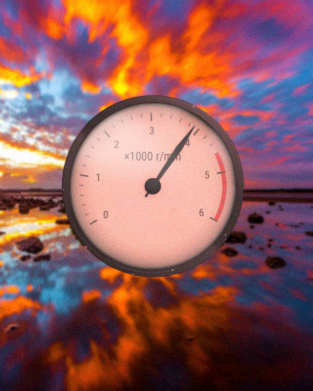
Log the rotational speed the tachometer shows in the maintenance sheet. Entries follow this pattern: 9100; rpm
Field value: 3900; rpm
